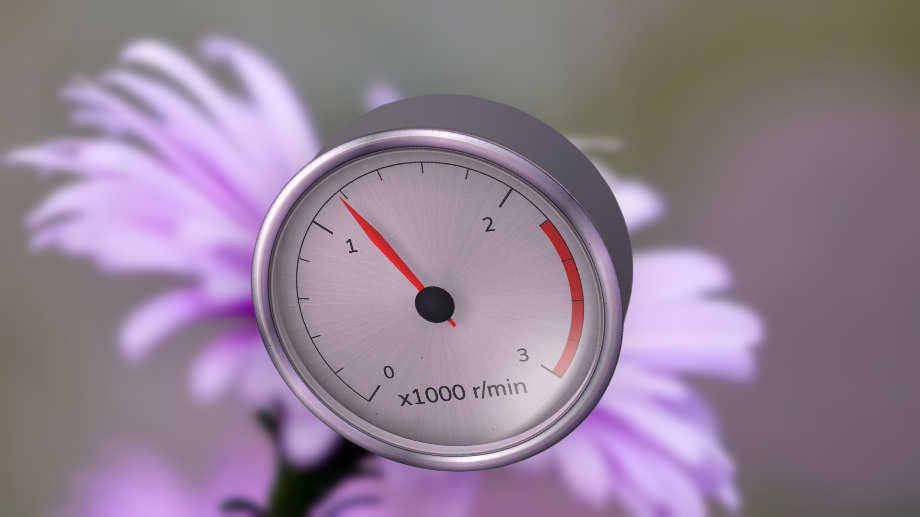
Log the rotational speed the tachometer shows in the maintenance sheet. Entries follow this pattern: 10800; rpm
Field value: 1200; rpm
